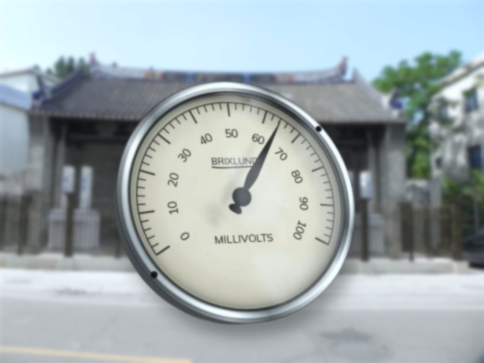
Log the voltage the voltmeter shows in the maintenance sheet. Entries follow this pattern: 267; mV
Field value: 64; mV
